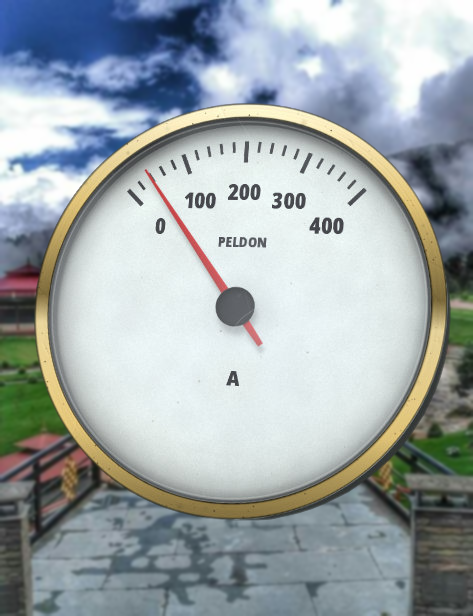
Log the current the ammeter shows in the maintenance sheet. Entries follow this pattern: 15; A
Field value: 40; A
